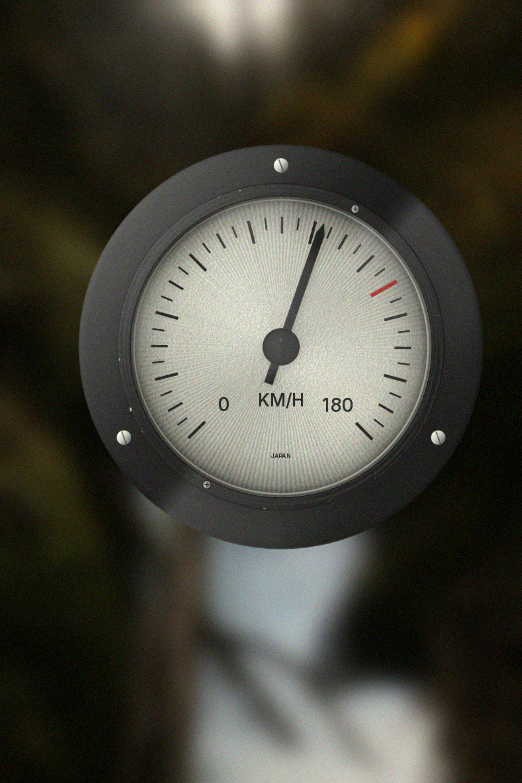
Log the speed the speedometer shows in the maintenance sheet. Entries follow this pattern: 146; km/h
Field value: 102.5; km/h
